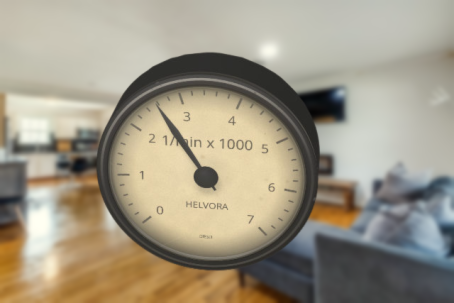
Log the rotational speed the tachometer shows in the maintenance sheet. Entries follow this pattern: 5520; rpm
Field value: 2600; rpm
